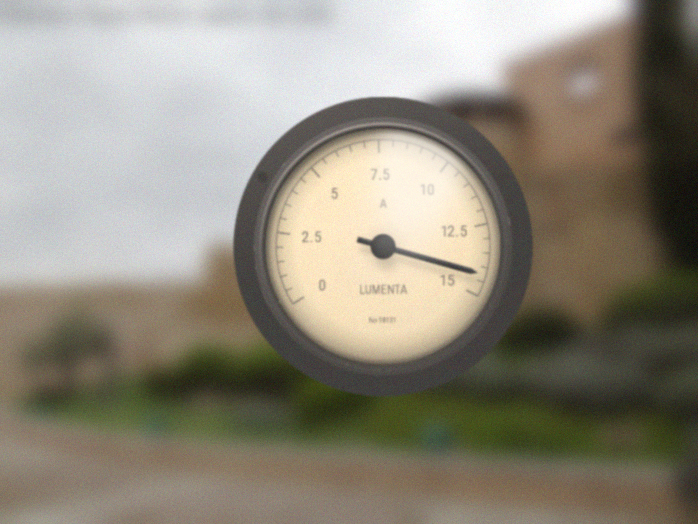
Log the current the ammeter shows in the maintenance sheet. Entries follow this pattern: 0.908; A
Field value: 14.25; A
